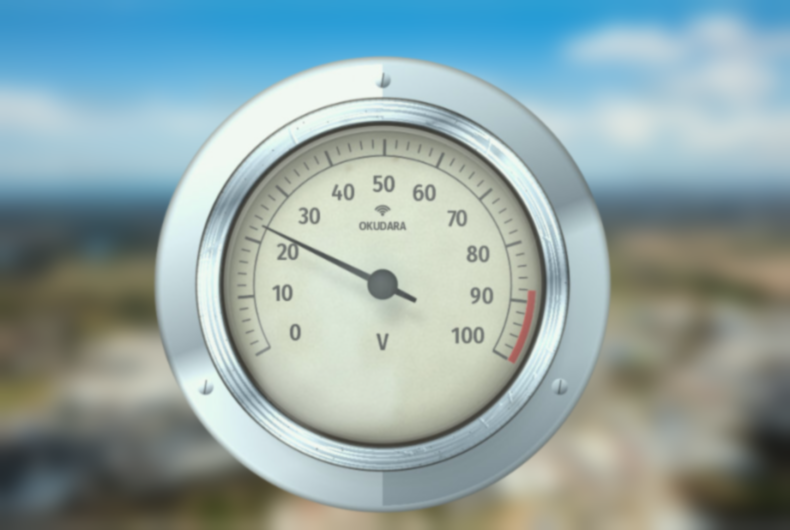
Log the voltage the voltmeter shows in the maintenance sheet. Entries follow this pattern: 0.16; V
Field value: 23; V
